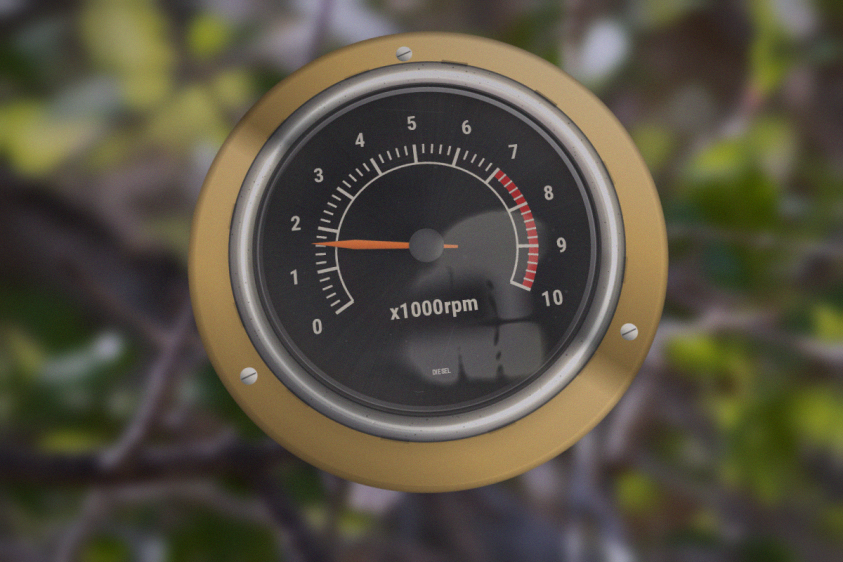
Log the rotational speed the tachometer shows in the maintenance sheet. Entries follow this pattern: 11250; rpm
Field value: 1600; rpm
